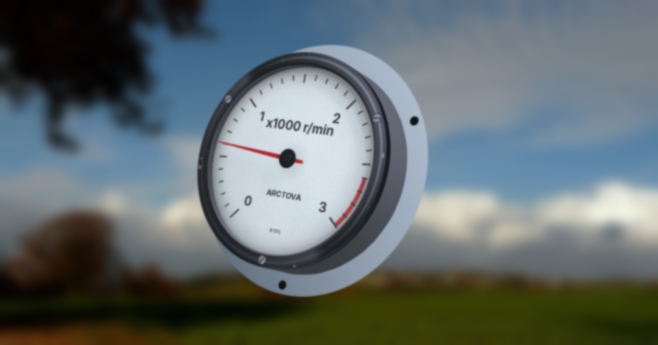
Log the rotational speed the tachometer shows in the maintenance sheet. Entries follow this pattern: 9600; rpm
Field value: 600; rpm
